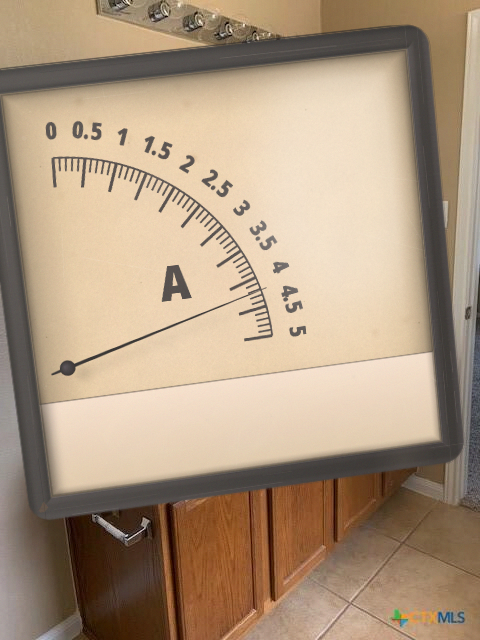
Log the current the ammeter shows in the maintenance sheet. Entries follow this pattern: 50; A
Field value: 4.2; A
